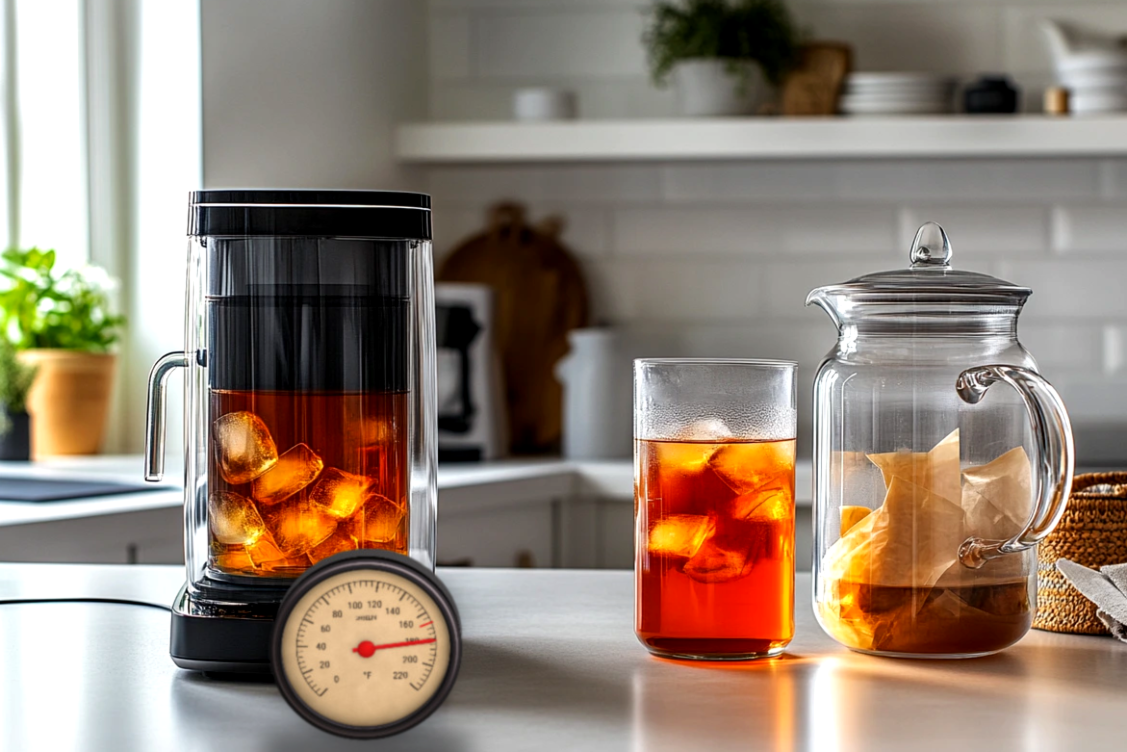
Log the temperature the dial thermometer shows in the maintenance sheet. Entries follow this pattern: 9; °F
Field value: 180; °F
